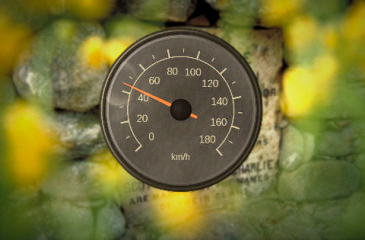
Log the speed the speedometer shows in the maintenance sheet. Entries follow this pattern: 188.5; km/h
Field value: 45; km/h
